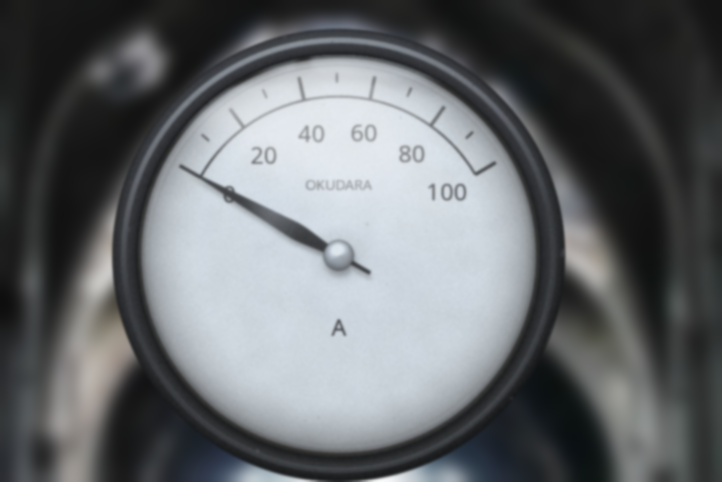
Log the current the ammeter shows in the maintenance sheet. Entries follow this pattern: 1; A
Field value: 0; A
